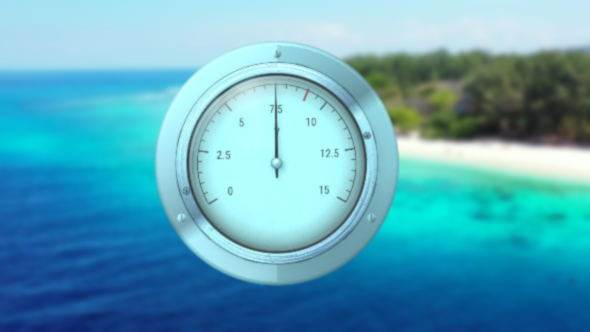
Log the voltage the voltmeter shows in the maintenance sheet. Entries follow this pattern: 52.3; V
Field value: 7.5; V
